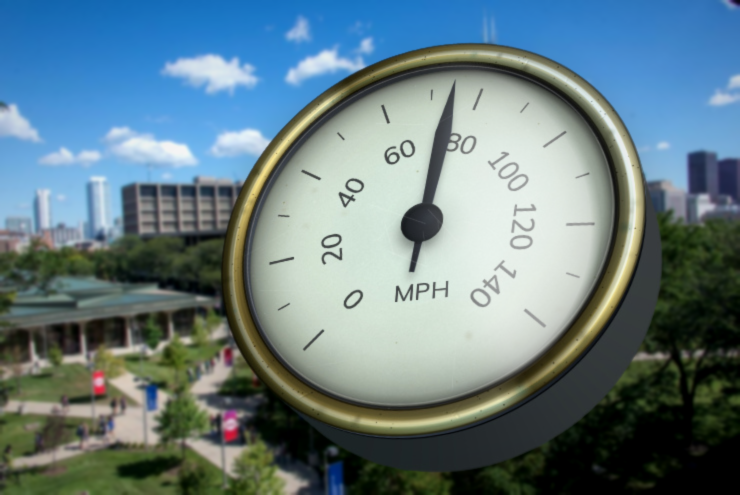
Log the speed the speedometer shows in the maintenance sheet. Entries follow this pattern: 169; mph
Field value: 75; mph
